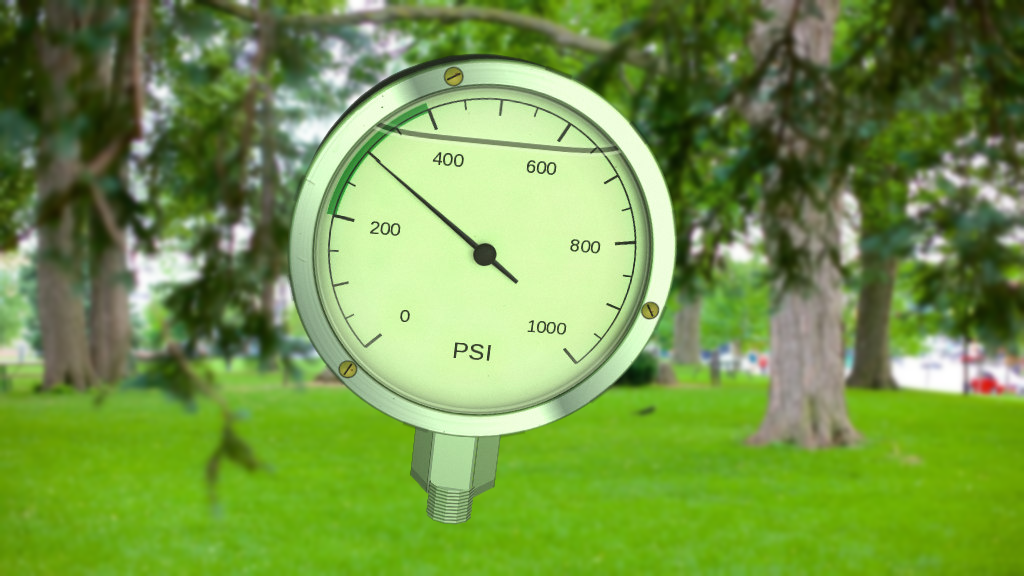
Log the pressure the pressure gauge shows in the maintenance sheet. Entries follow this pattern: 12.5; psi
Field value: 300; psi
